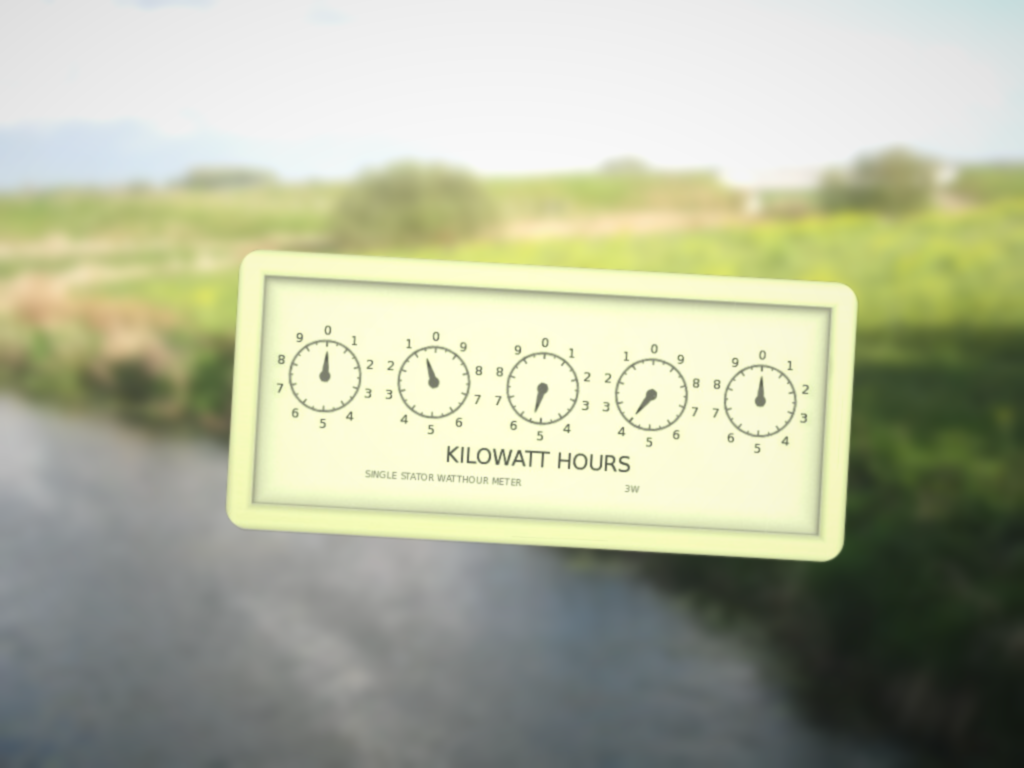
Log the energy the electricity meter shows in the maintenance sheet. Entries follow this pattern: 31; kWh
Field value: 540; kWh
